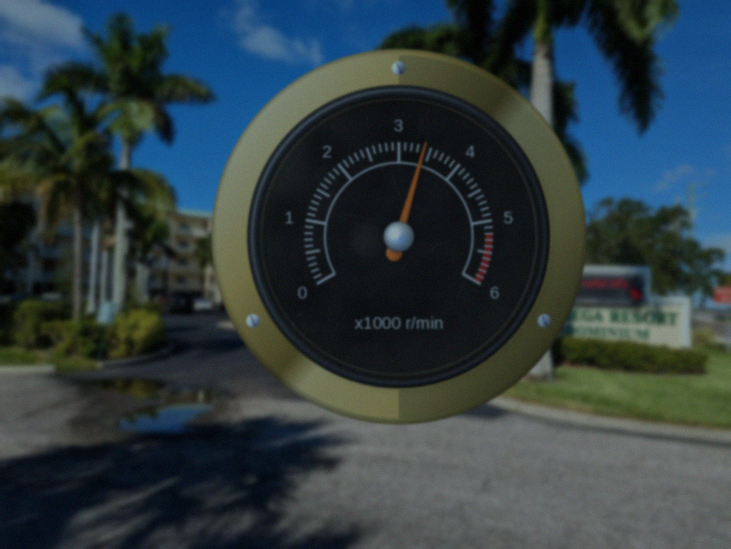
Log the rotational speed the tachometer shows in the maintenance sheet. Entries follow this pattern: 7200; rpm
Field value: 3400; rpm
